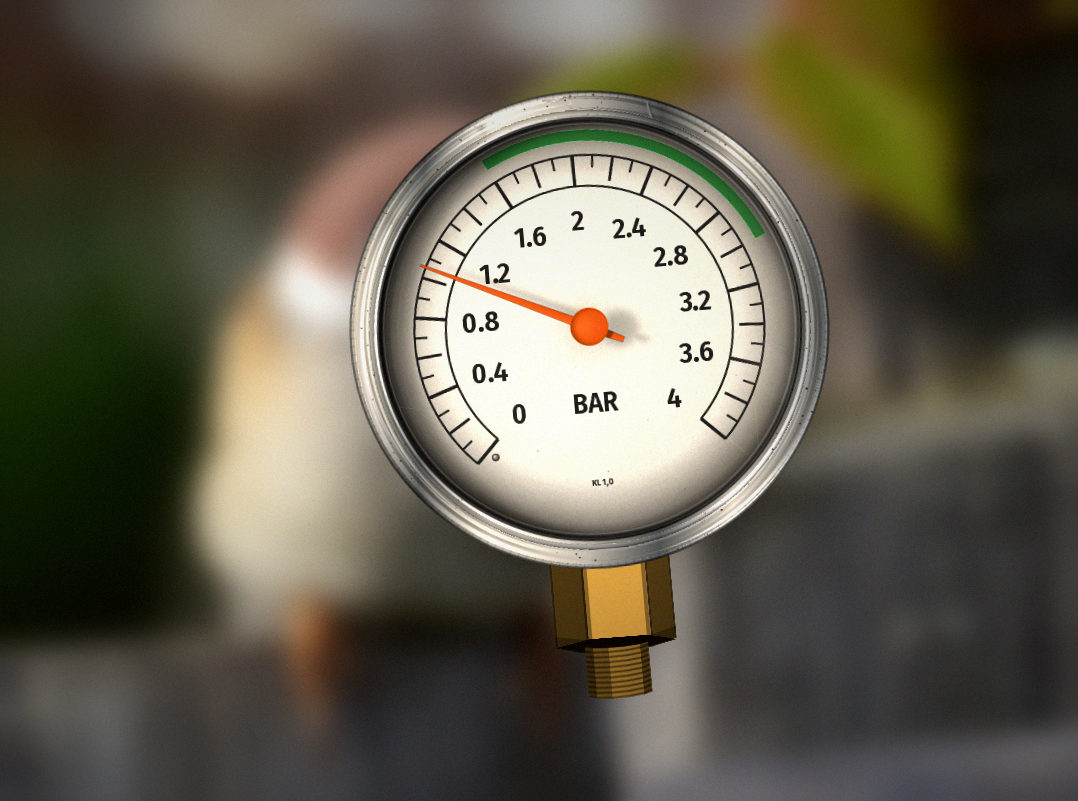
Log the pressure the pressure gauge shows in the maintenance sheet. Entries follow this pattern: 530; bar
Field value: 1.05; bar
